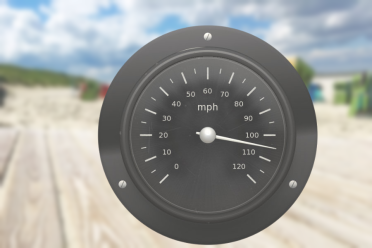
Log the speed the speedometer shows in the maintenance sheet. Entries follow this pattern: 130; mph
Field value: 105; mph
